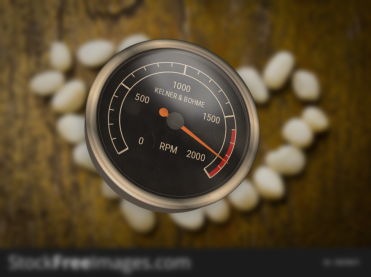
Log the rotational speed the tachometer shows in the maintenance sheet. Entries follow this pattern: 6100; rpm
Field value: 1850; rpm
